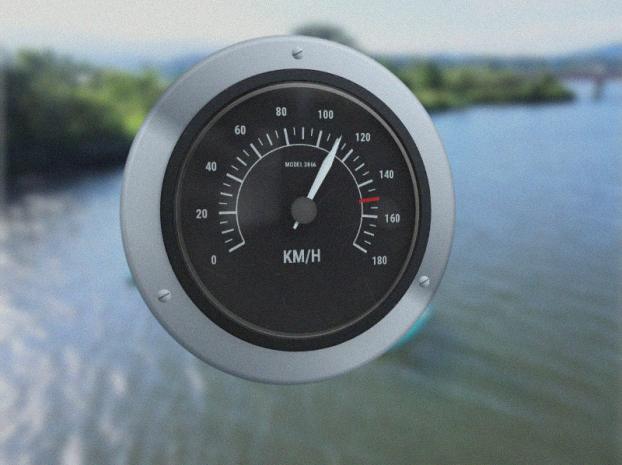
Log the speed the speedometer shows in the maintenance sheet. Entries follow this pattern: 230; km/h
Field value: 110; km/h
